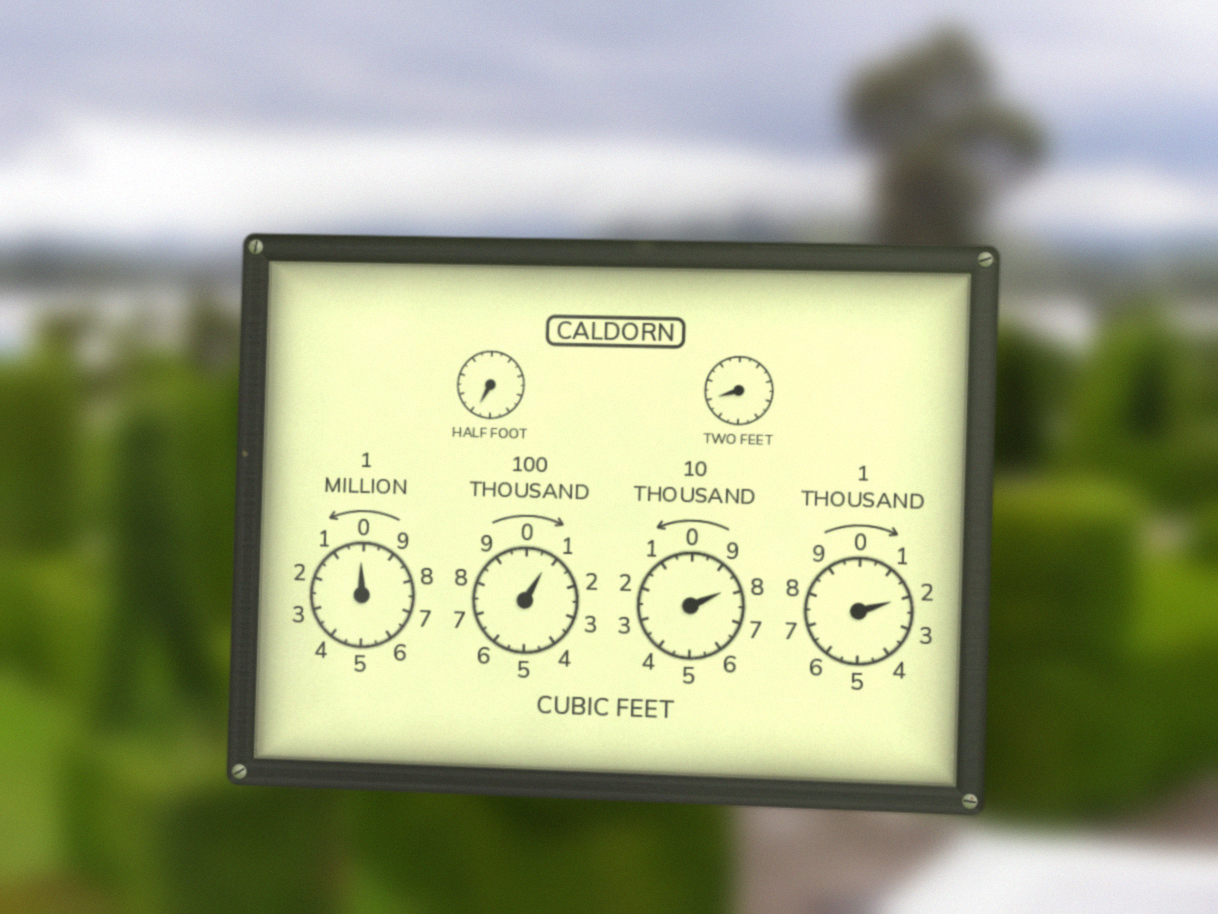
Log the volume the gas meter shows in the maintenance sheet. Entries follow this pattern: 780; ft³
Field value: 8200; ft³
